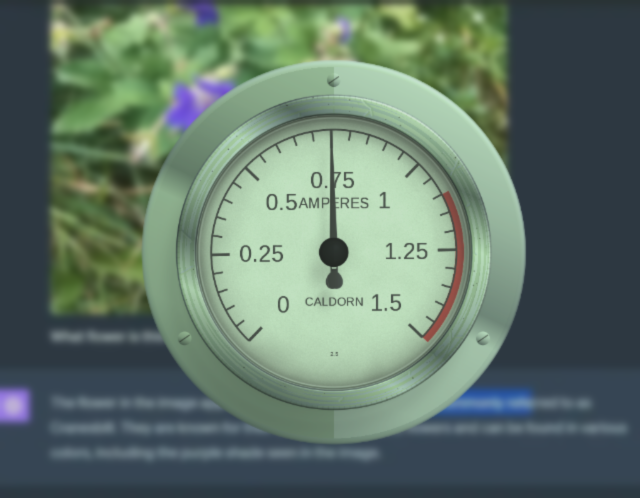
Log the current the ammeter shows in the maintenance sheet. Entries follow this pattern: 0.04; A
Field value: 0.75; A
